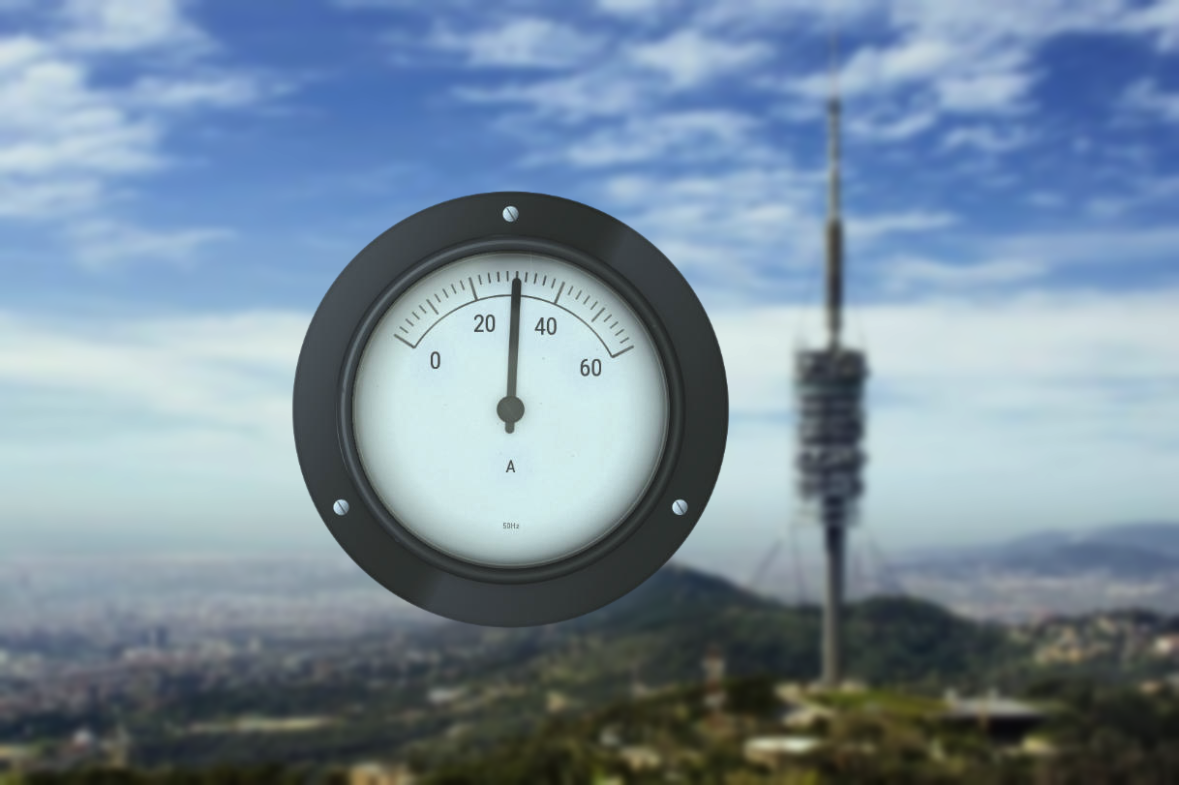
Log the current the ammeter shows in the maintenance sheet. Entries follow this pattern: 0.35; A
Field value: 30; A
